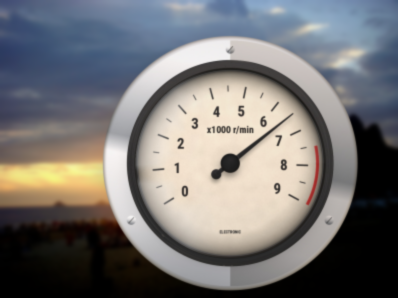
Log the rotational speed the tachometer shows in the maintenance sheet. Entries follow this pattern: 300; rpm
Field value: 6500; rpm
